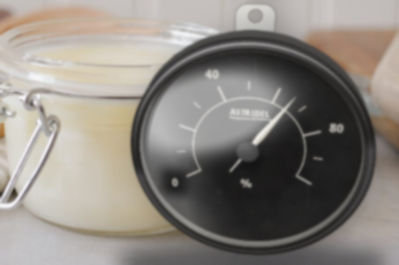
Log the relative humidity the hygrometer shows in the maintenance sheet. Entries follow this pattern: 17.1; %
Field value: 65; %
